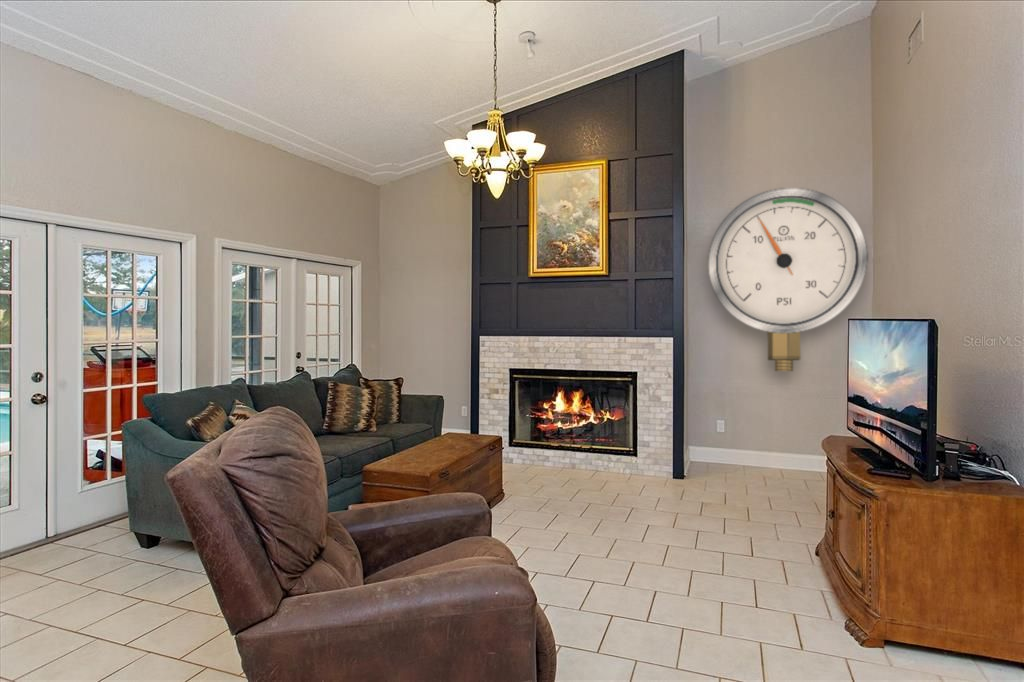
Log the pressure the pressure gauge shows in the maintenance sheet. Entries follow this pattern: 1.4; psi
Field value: 12; psi
